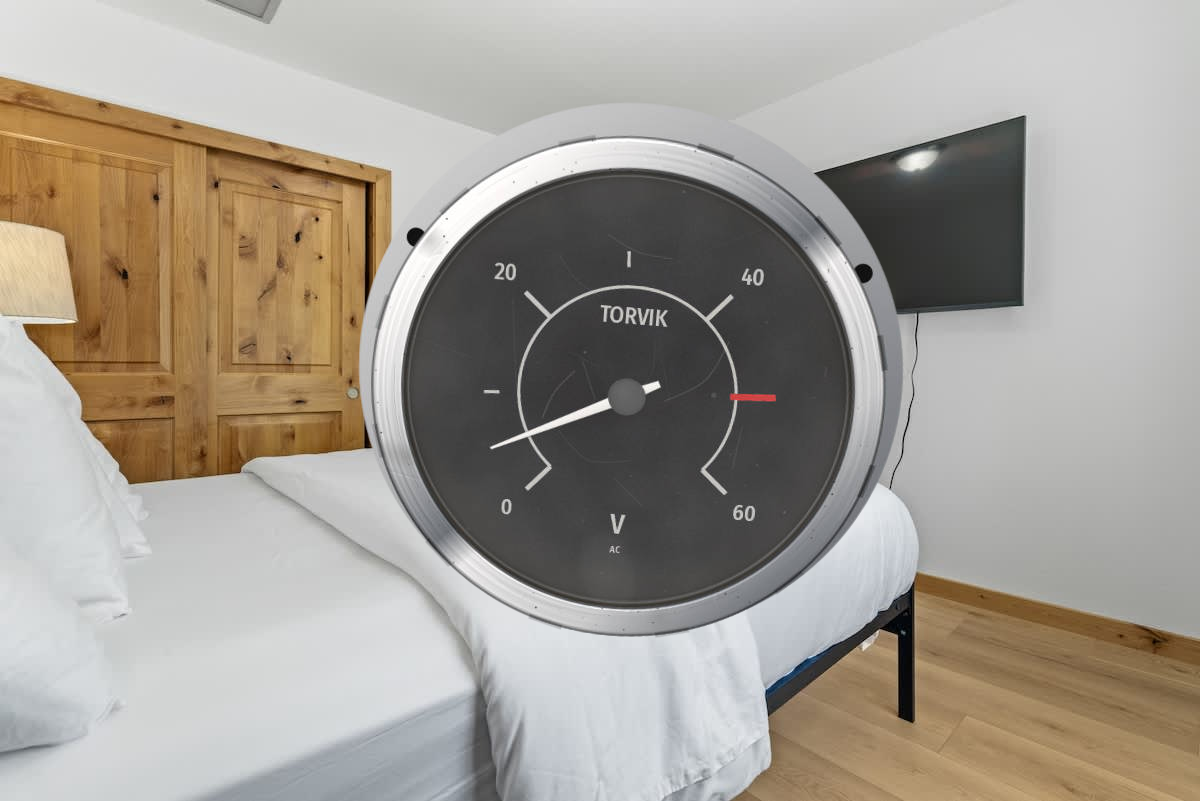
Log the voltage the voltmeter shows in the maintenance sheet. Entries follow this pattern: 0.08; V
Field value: 5; V
